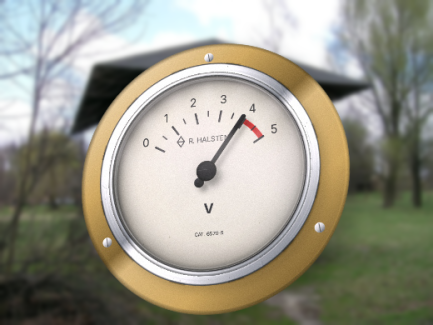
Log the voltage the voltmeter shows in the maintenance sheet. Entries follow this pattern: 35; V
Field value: 4; V
